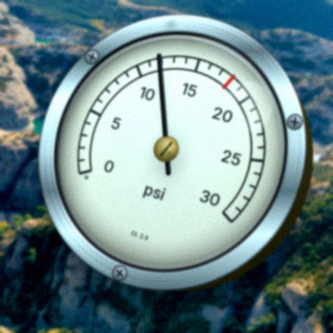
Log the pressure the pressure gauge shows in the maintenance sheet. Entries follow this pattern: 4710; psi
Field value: 12; psi
